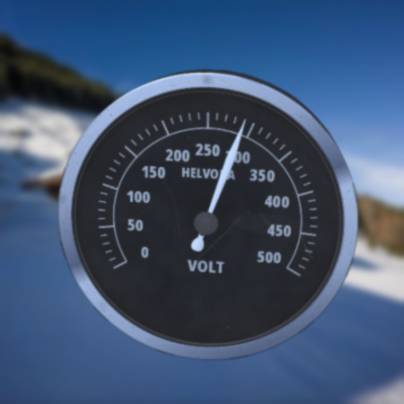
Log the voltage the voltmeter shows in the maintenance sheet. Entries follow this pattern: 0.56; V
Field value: 290; V
